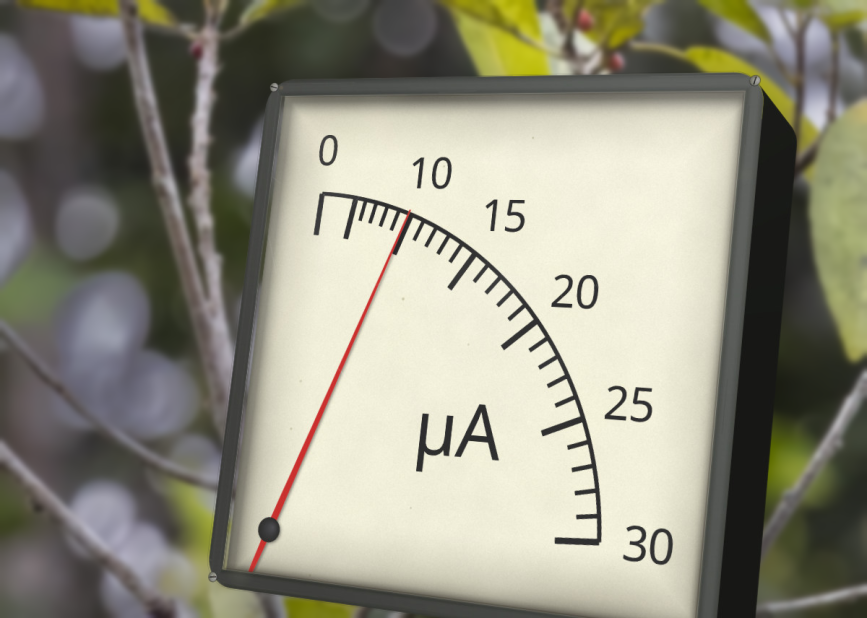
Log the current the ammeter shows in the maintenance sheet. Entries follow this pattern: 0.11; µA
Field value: 10; µA
